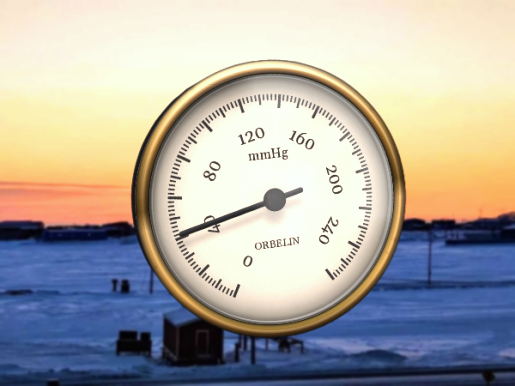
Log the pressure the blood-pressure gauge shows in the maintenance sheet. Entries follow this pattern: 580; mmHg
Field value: 42; mmHg
